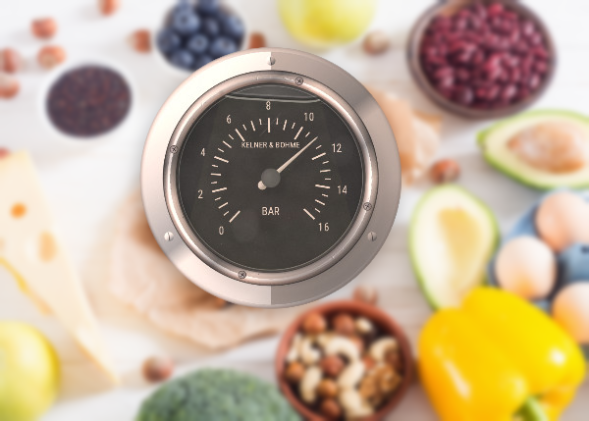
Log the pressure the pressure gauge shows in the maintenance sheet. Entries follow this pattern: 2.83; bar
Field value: 11; bar
